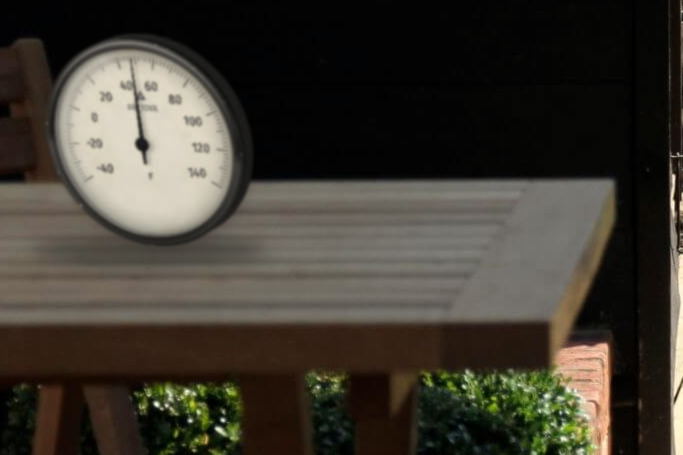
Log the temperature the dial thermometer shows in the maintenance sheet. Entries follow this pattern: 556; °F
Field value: 50; °F
